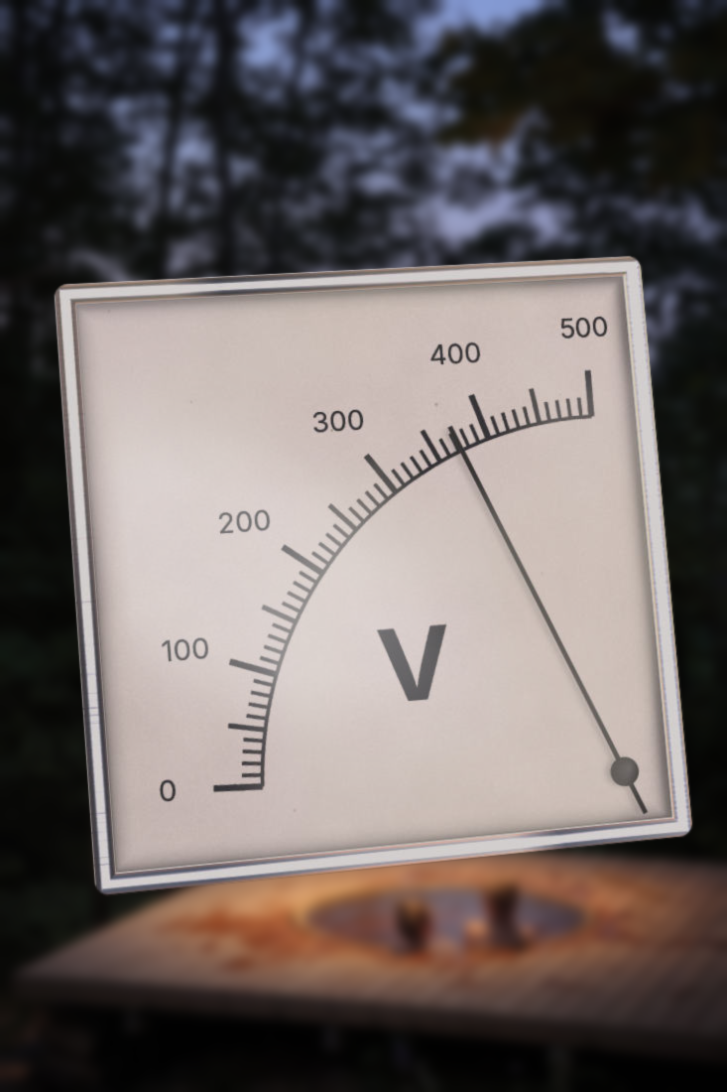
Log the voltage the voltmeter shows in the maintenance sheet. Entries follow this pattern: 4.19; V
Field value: 370; V
